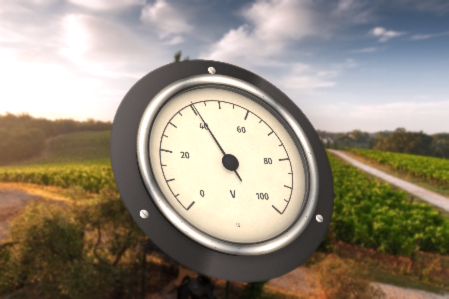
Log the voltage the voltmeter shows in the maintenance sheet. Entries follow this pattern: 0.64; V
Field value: 40; V
